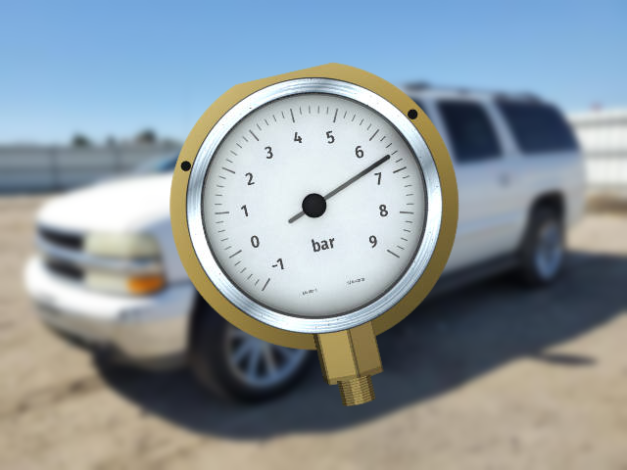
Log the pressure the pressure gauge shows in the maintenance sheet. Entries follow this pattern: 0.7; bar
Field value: 6.6; bar
